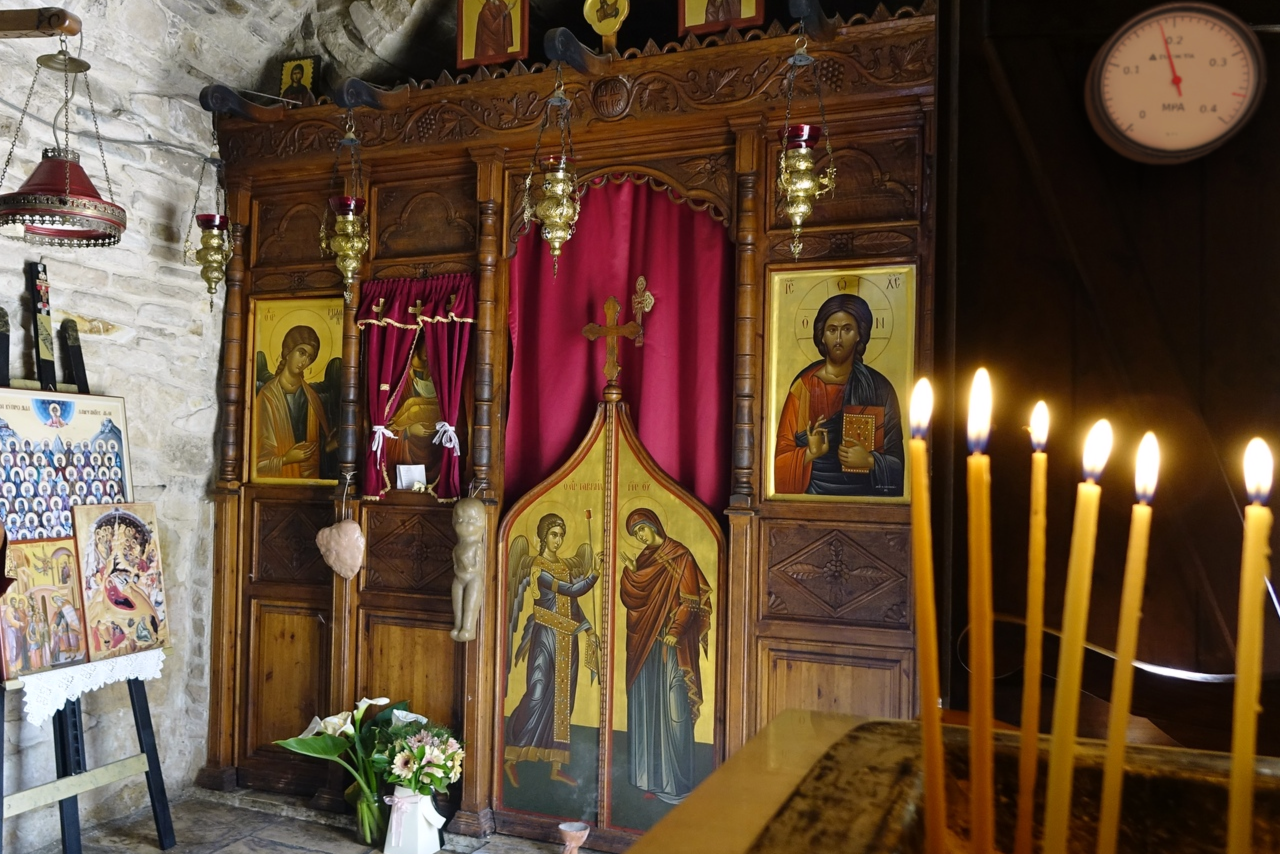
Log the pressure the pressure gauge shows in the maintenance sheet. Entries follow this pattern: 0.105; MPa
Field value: 0.18; MPa
